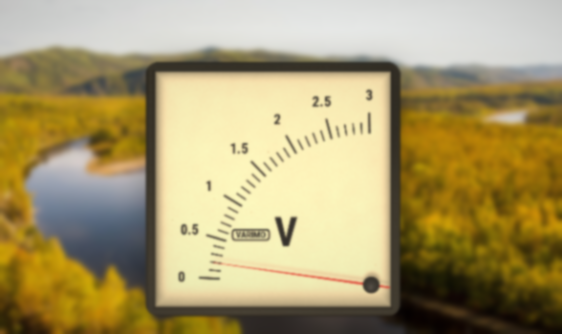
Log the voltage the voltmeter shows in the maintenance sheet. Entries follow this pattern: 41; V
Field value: 0.2; V
